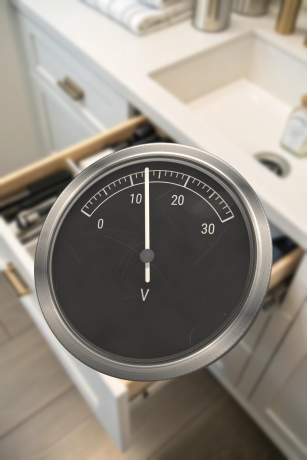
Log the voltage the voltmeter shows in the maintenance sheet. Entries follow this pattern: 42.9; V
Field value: 13; V
